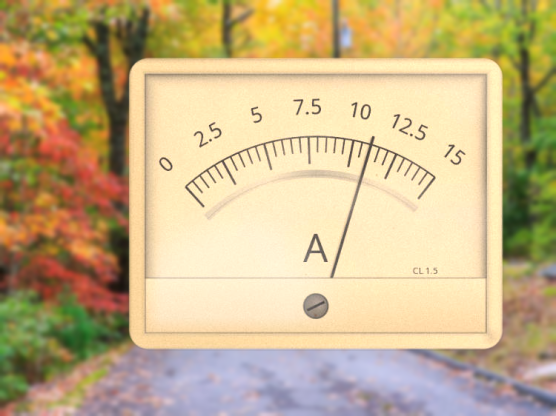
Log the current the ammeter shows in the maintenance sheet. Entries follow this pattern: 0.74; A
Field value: 11; A
